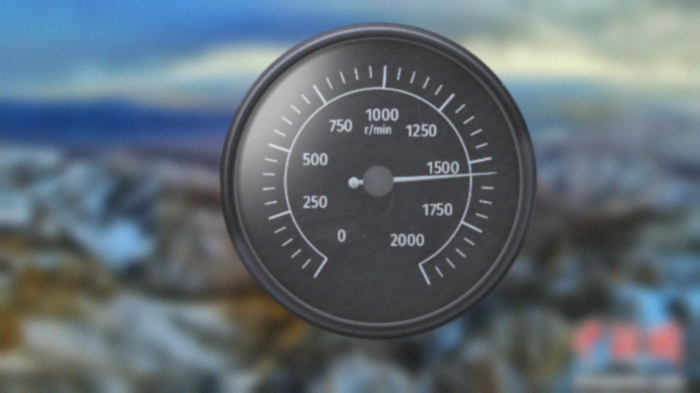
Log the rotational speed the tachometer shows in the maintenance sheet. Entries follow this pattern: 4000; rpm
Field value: 1550; rpm
